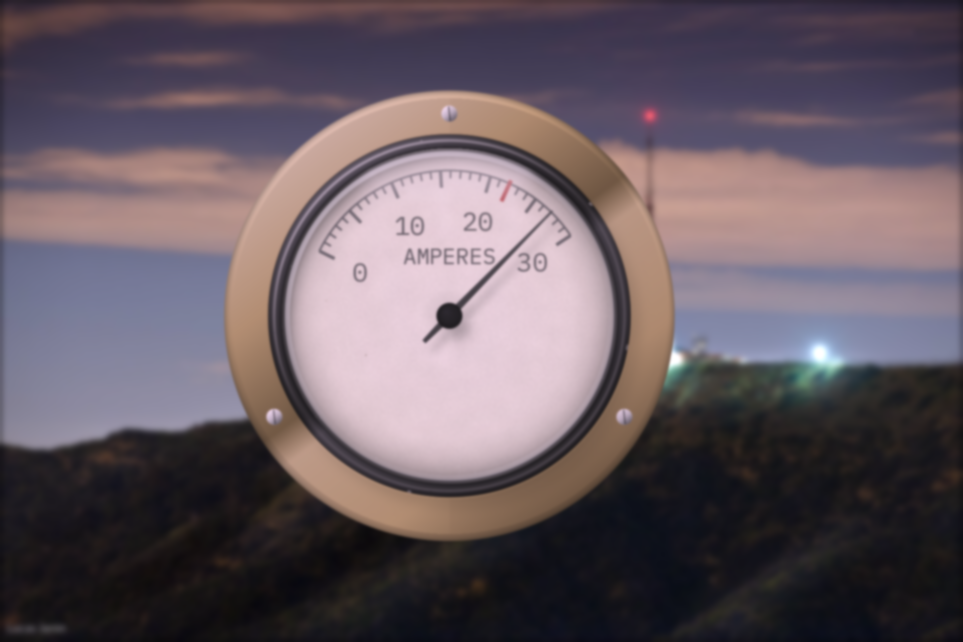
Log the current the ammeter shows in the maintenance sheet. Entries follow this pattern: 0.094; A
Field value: 27; A
